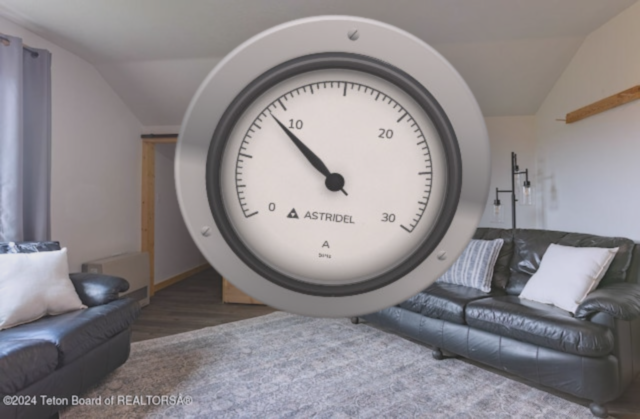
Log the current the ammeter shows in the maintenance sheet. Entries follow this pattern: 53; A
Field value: 9; A
